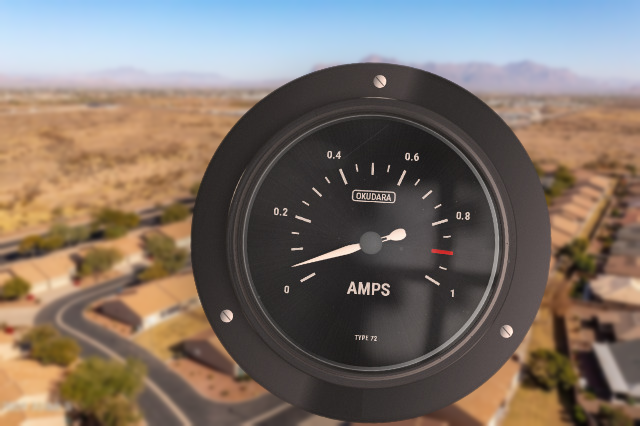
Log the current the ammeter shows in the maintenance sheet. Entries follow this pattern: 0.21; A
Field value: 0.05; A
